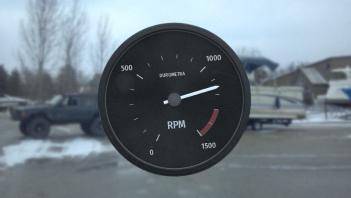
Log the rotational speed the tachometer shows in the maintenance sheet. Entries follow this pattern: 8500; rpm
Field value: 1150; rpm
